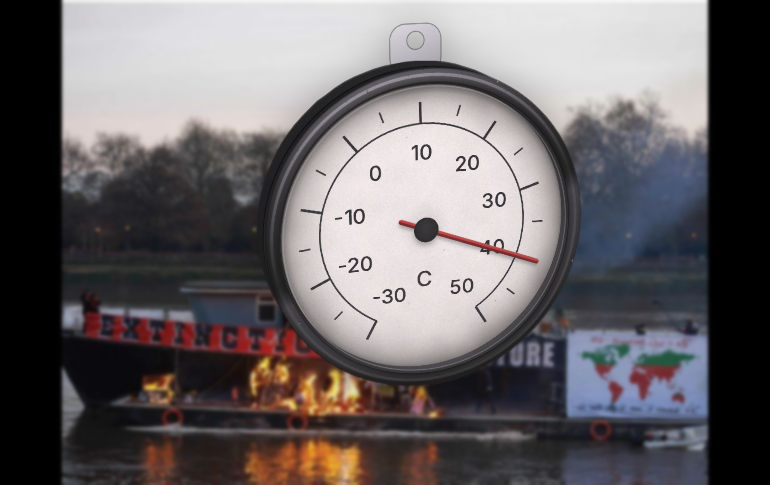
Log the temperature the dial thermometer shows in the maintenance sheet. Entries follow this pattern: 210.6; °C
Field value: 40; °C
